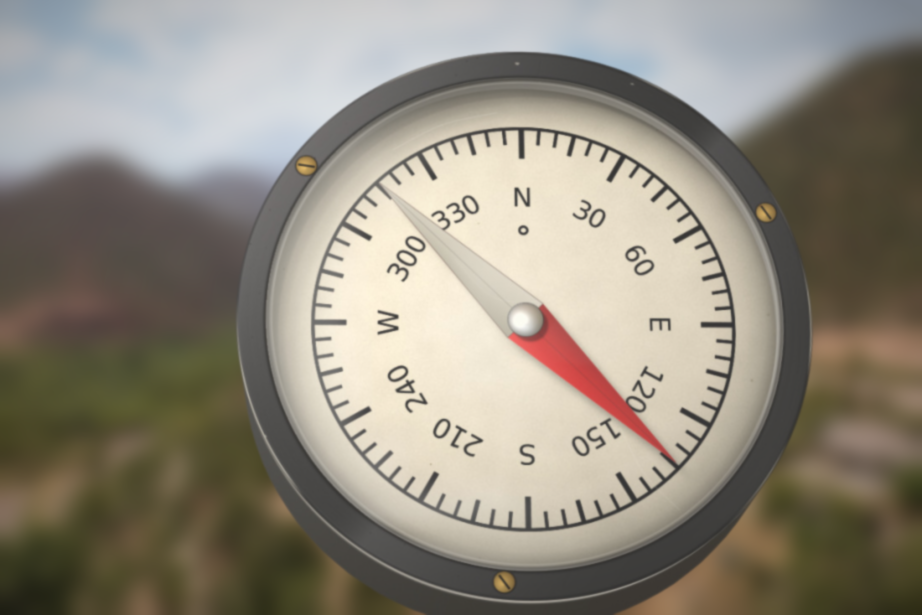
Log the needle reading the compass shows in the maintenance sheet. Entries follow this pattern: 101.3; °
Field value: 135; °
